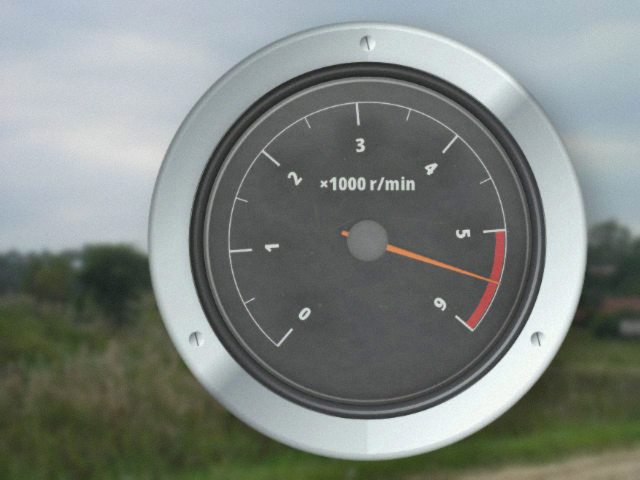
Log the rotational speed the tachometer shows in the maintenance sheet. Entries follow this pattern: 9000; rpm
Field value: 5500; rpm
